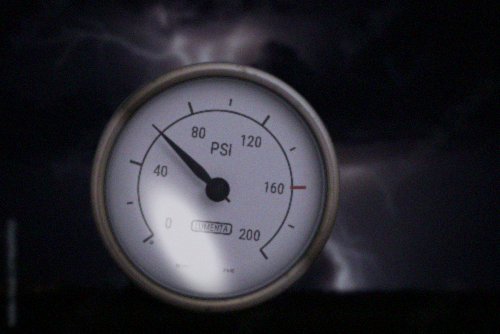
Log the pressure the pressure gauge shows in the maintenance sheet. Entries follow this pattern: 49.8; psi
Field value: 60; psi
